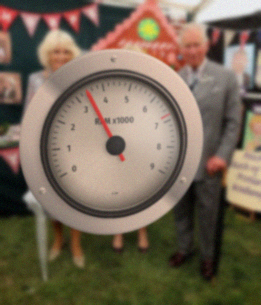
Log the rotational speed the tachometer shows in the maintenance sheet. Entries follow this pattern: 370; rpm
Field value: 3400; rpm
